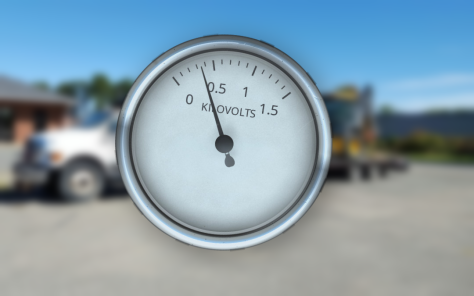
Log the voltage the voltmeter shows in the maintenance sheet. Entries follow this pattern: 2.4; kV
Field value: 0.35; kV
